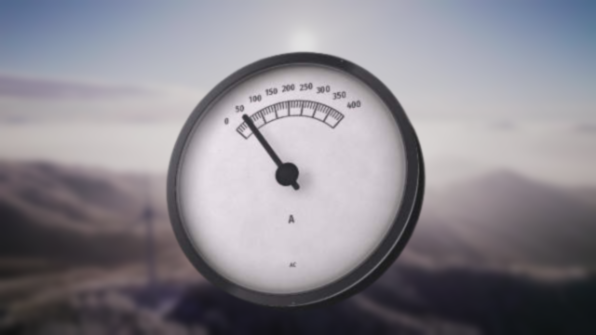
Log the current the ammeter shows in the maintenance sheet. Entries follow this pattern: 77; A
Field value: 50; A
